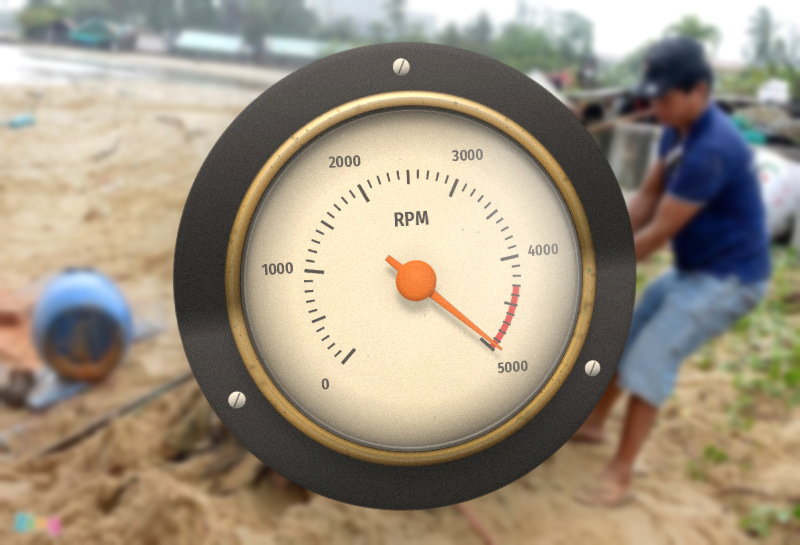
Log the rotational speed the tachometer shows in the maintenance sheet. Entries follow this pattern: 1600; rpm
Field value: 4950; rpm
